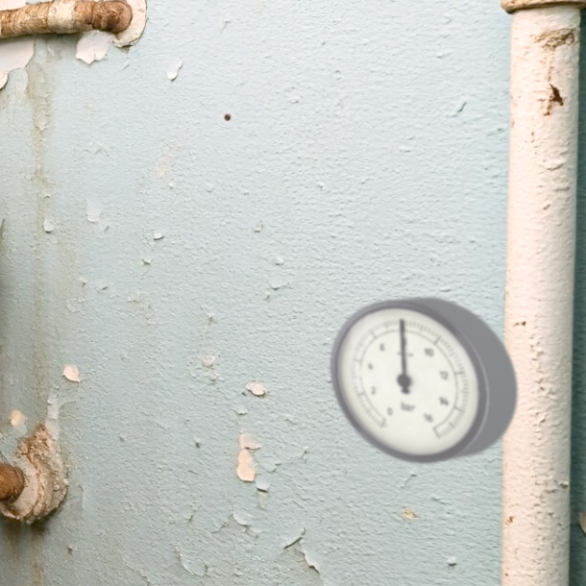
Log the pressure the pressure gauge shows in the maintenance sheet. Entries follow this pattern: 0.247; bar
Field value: 8; bar
